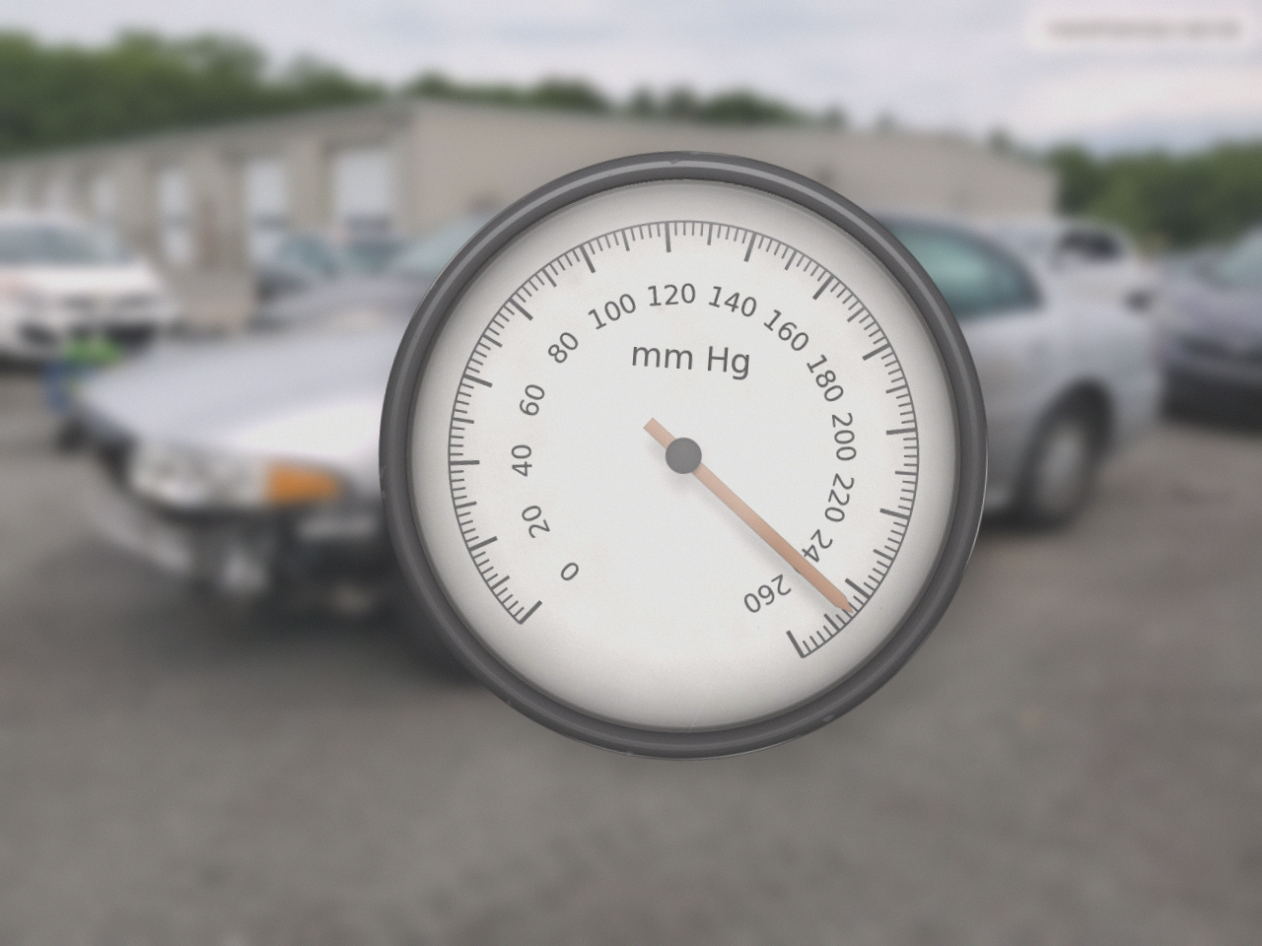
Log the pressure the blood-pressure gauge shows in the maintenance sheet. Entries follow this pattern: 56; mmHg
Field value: 245; mmHg
